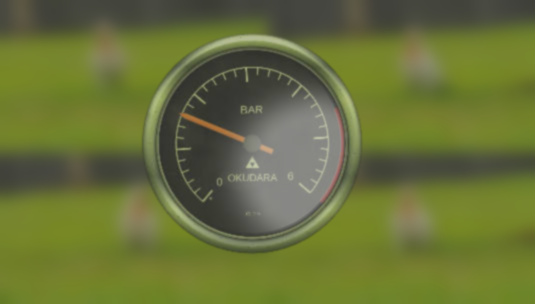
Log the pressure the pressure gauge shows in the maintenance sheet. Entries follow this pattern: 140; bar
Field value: 1.6; bar
